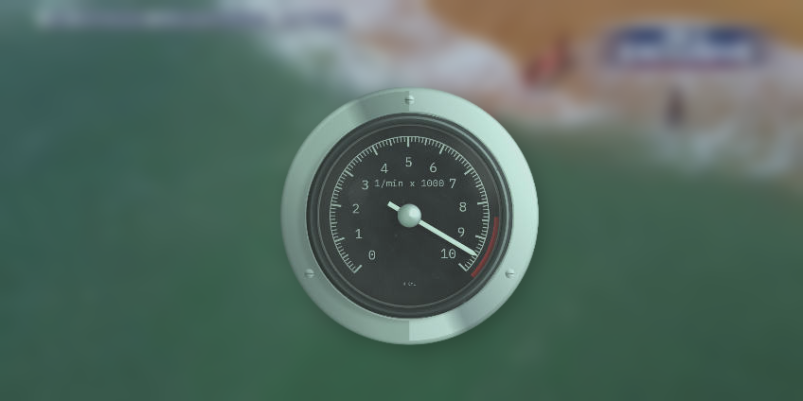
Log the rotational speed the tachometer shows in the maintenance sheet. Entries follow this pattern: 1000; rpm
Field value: 9500; rpm
